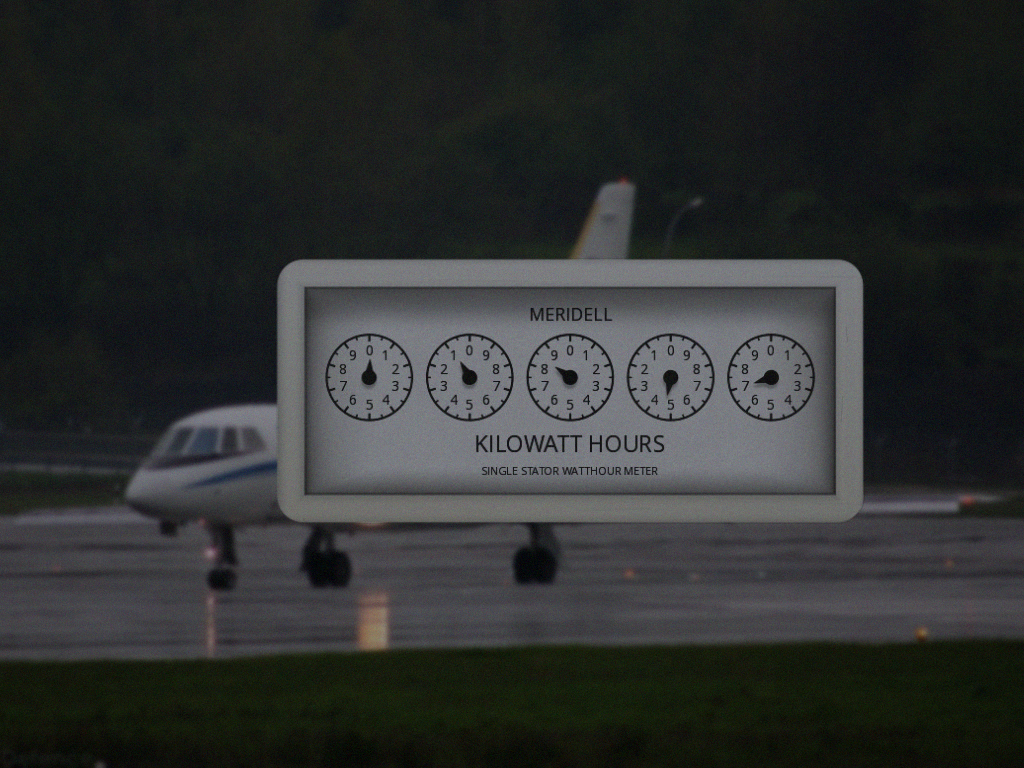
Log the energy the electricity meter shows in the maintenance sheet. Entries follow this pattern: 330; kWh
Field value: 847; kWh
